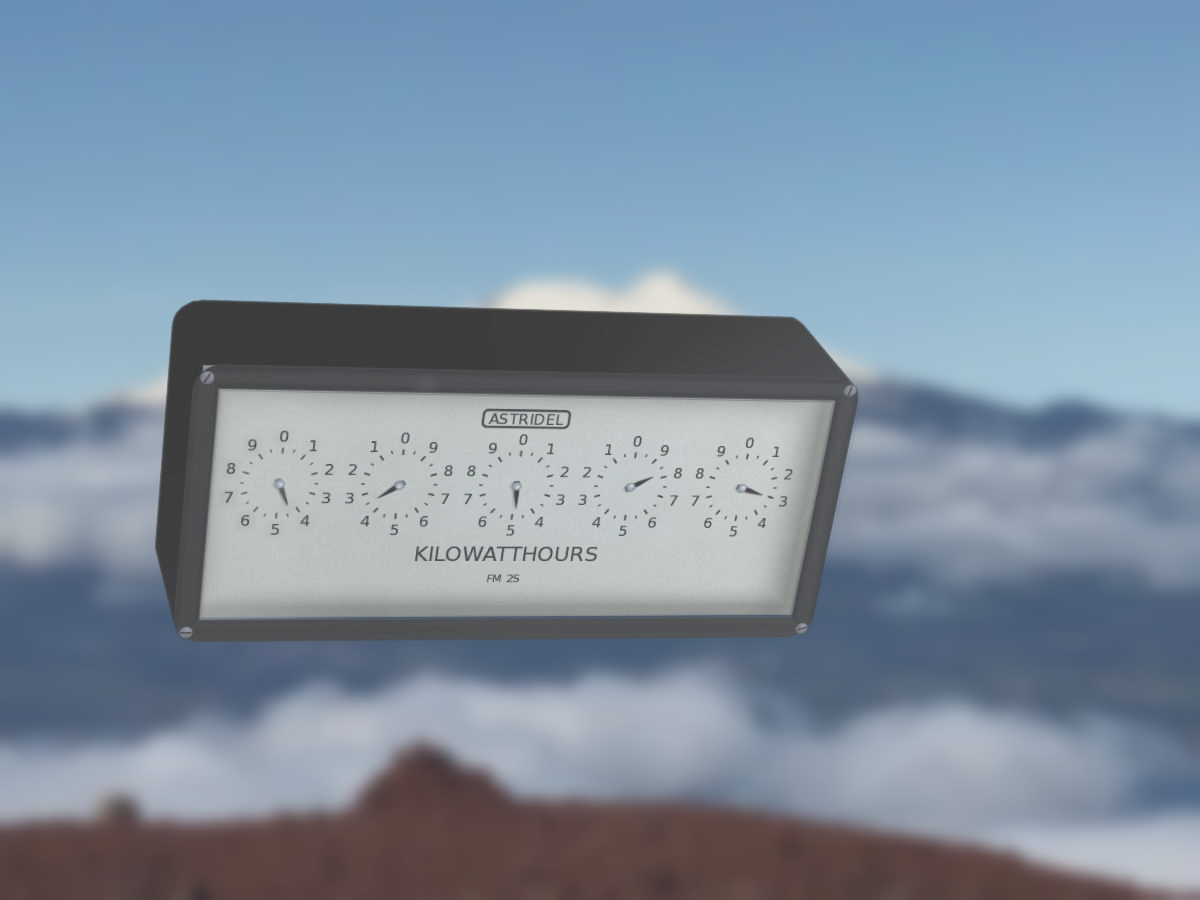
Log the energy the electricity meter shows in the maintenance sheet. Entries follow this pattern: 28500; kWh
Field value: 43483; kWh
